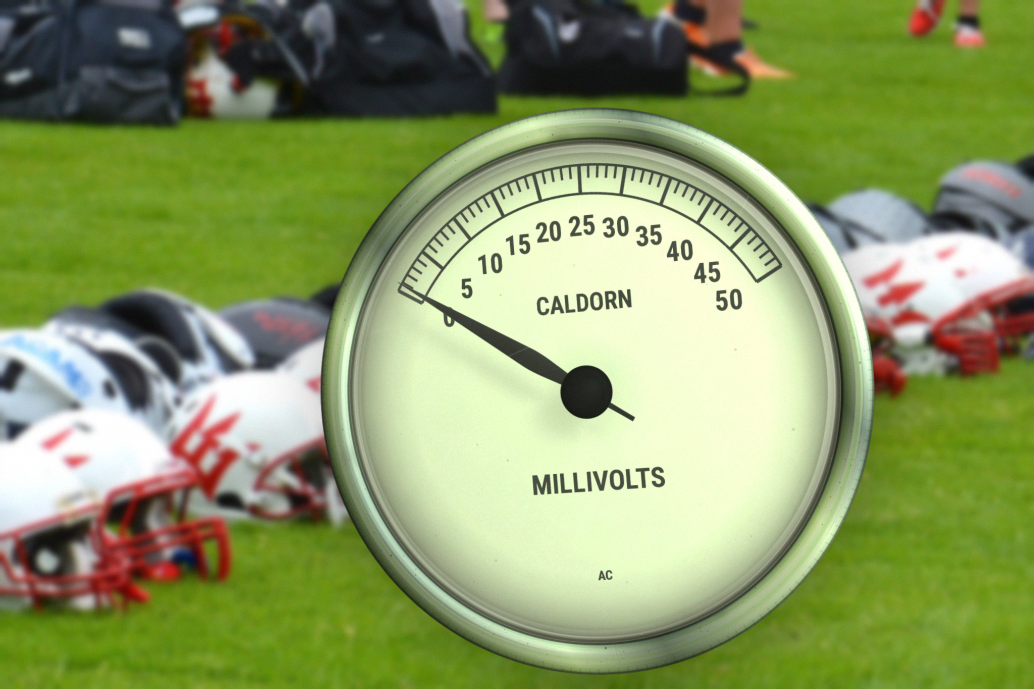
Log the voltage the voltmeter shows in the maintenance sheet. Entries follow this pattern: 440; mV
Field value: 1; mV
